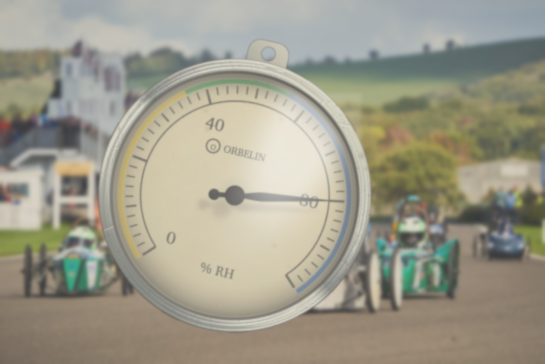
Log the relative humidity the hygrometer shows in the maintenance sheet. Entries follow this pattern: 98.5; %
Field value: 80; %
